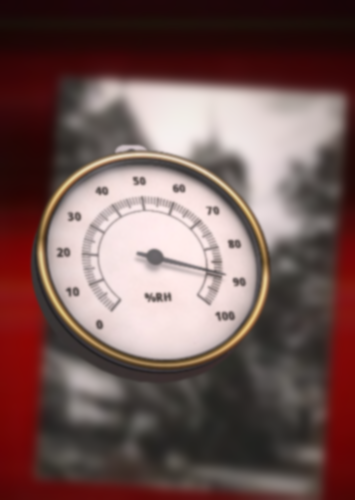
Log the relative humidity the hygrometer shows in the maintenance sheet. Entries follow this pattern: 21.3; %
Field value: 90; %
